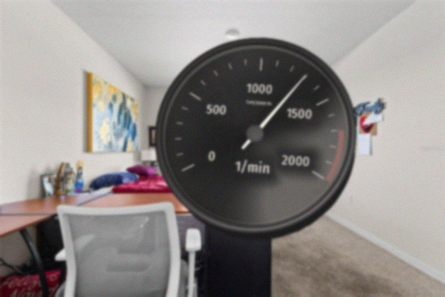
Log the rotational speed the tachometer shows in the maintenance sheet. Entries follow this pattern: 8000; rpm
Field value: 1300; rpm
